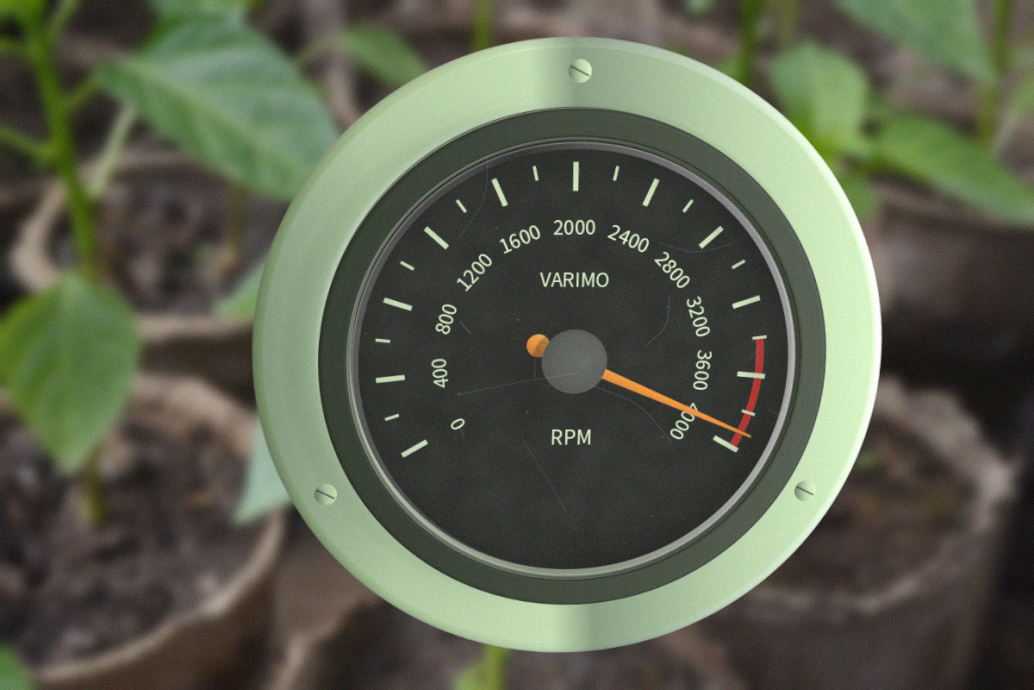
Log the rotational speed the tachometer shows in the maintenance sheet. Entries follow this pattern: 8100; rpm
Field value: 3900; rpm
